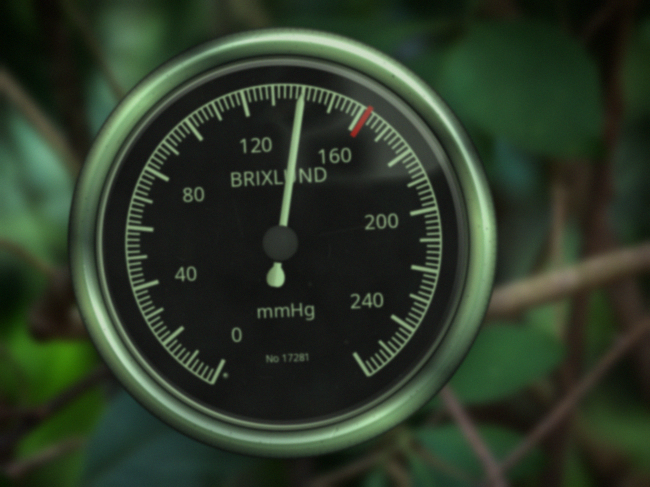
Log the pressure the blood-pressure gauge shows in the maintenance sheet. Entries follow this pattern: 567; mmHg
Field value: 140; mmHg
